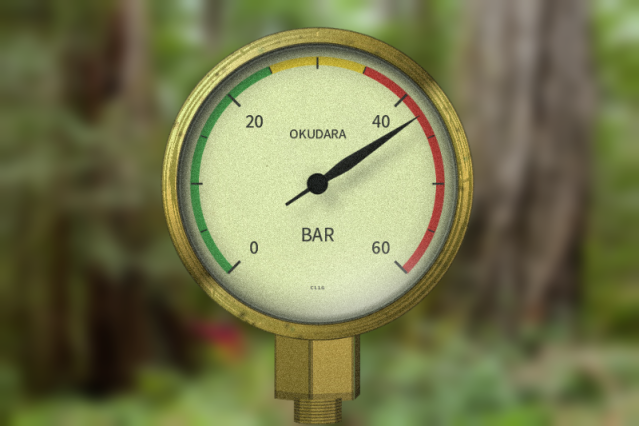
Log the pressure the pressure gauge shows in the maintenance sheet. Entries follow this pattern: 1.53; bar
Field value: 42.5; bar
